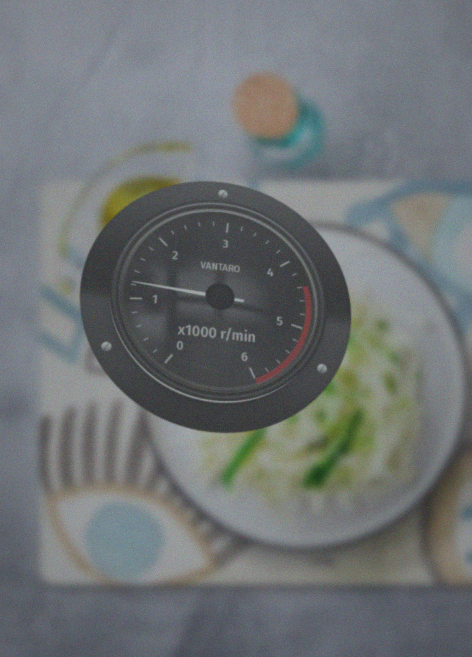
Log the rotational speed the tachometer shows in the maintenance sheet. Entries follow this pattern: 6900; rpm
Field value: 1200; rpm
